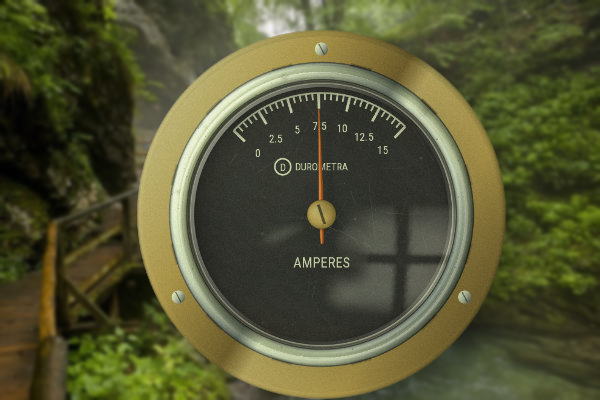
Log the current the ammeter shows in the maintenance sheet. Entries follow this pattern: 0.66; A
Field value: 7.5; A
